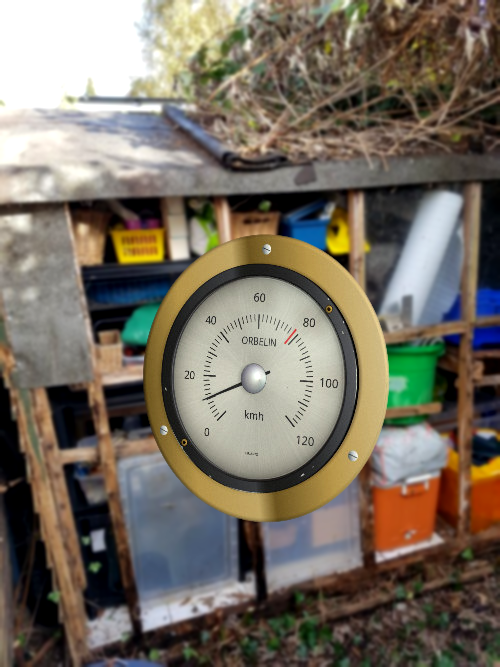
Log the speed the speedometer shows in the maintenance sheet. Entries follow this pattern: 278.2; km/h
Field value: 10; km/h
